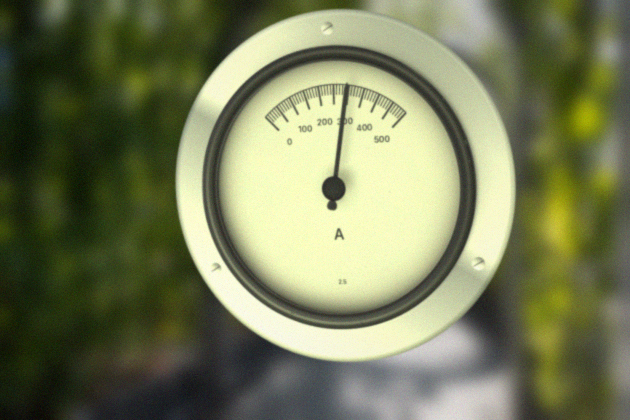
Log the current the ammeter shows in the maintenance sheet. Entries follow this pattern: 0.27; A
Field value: 300; A
